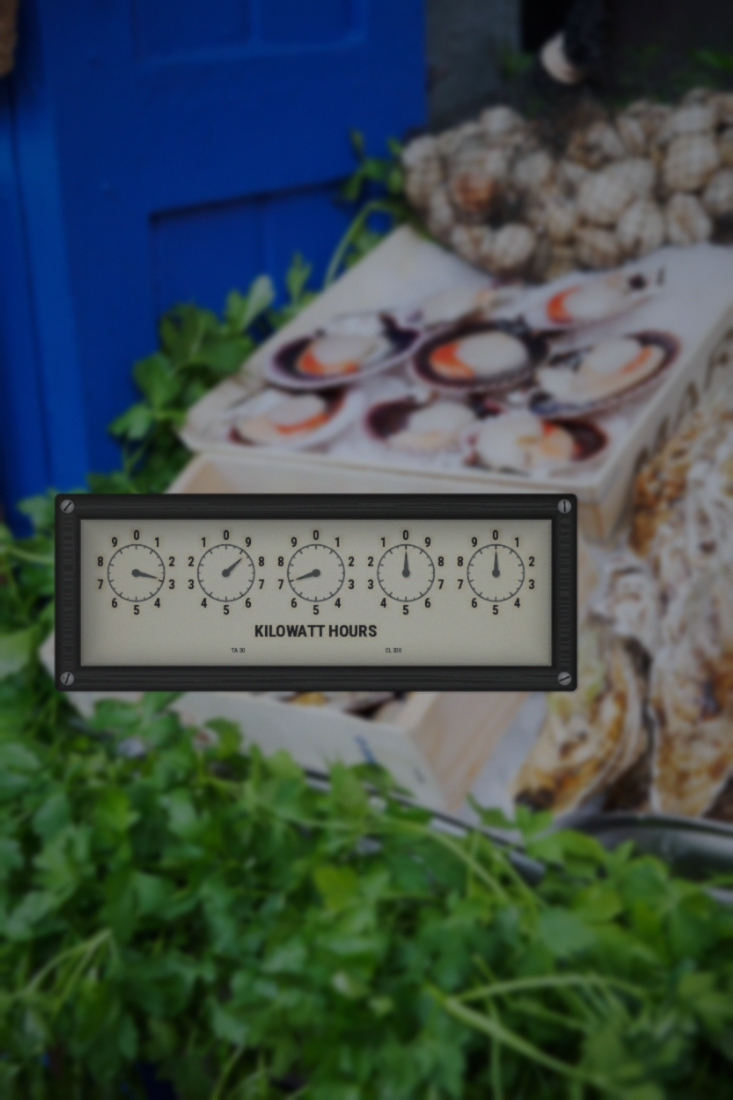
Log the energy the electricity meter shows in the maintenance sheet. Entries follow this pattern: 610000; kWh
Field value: 28700; kWh
